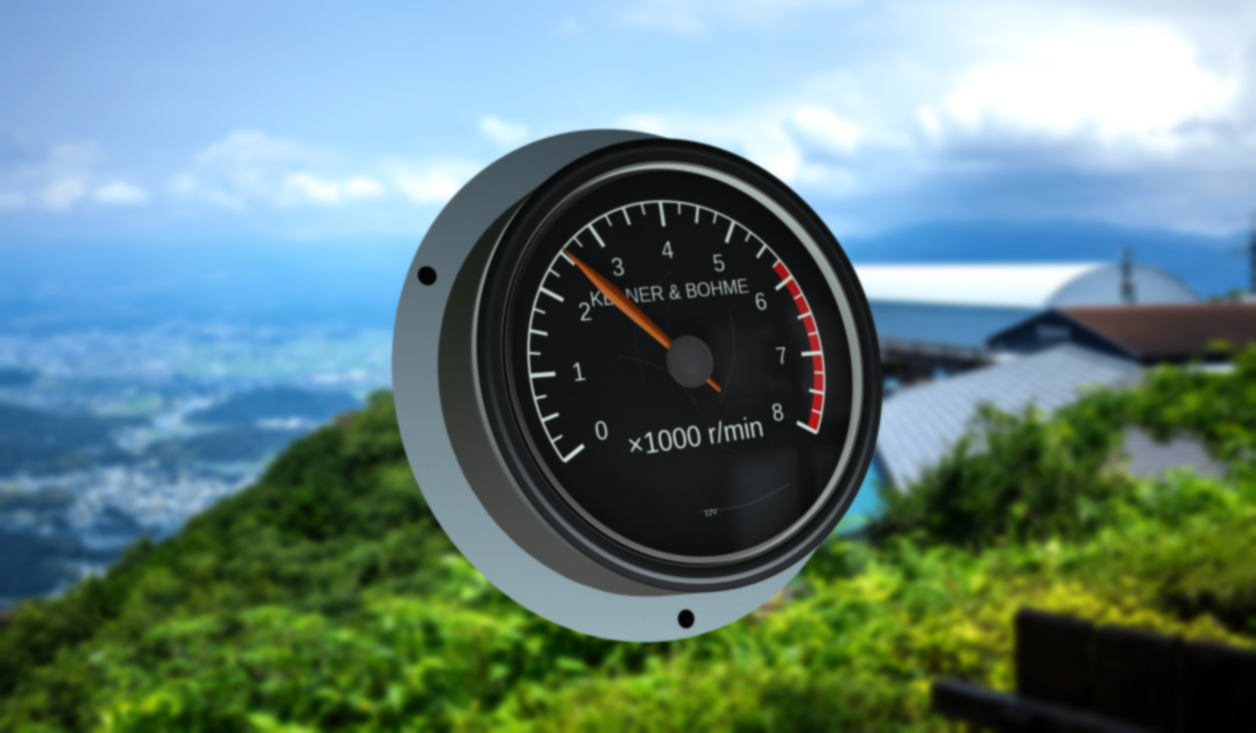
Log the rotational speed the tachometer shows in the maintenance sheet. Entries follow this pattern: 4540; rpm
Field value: 2500; rpm
